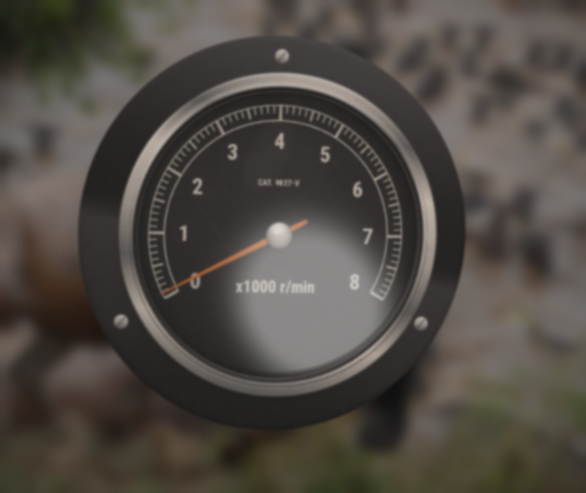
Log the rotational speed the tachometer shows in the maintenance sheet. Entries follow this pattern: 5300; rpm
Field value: 100; rpm
